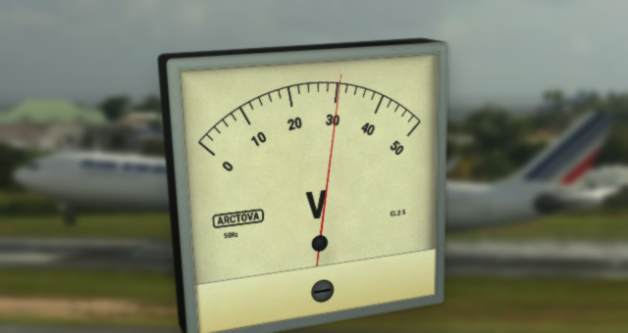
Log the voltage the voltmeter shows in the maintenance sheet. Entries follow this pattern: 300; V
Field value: 30; V
